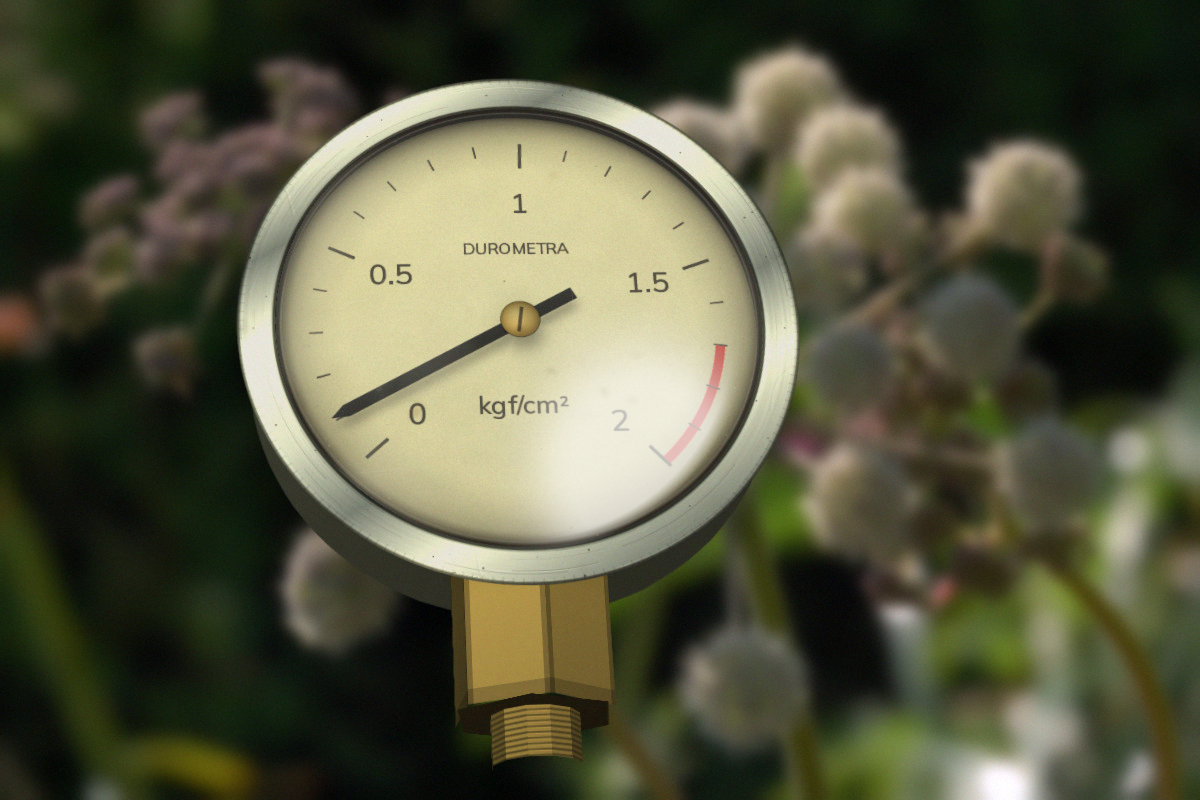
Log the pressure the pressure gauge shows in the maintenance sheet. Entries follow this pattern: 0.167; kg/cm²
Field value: 0.1; kg/cm²
